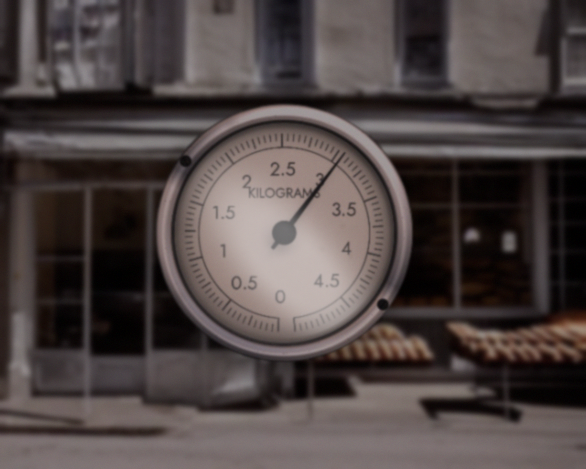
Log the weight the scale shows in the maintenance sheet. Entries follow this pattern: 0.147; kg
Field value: 3.05; kg
